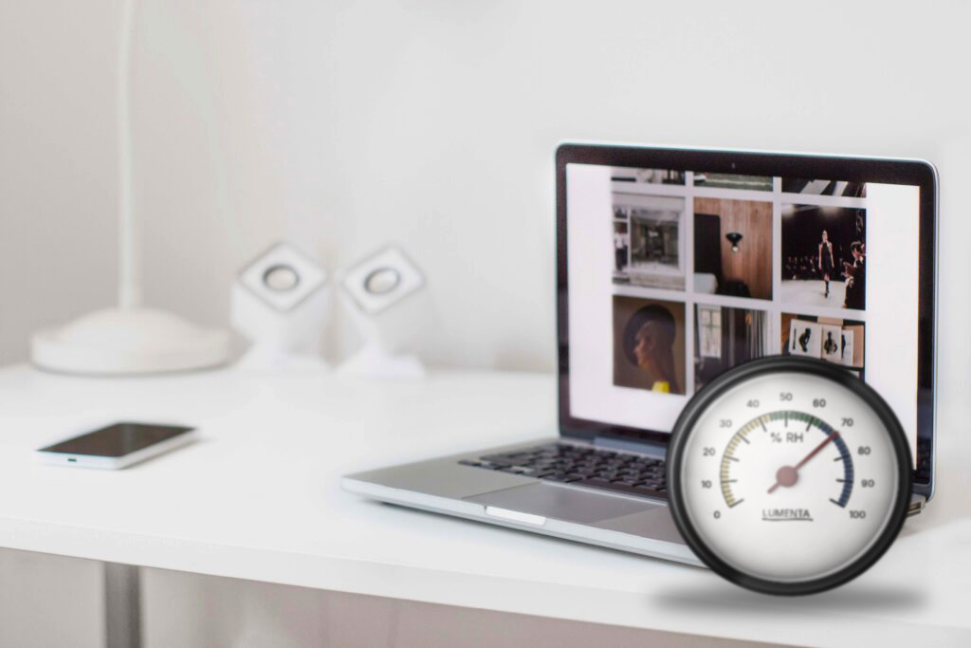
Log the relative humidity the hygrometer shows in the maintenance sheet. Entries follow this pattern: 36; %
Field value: 70; %
